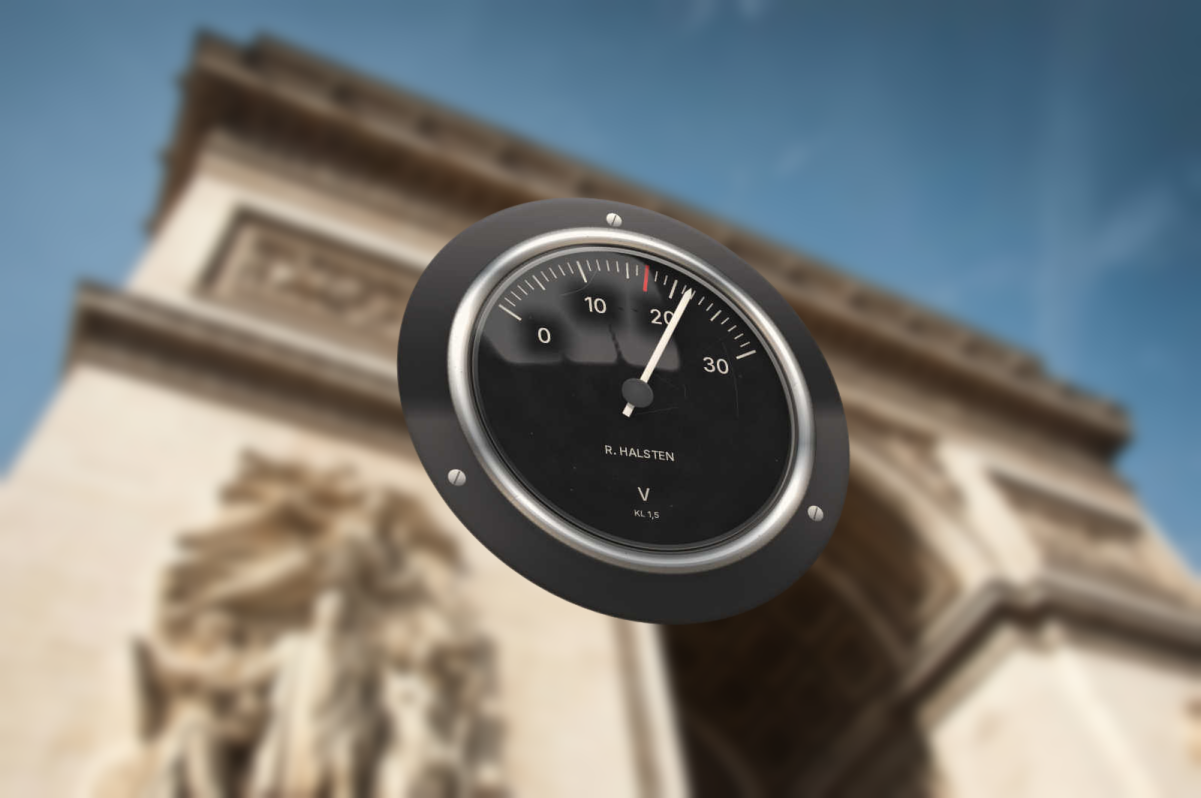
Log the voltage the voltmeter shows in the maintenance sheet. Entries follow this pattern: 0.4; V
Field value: 21.5; V
